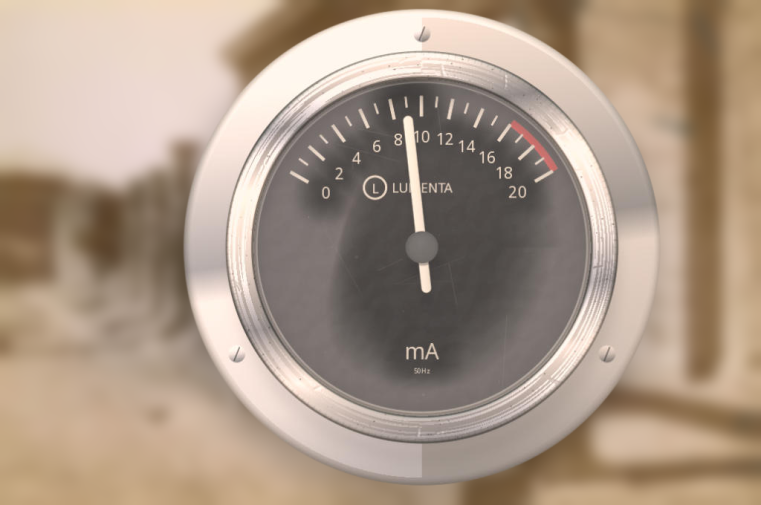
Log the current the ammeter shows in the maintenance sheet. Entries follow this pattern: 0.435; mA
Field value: 9; mA
